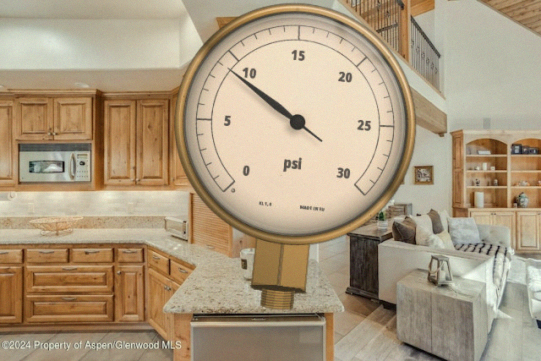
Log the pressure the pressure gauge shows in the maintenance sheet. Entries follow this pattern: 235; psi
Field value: 9; psi
